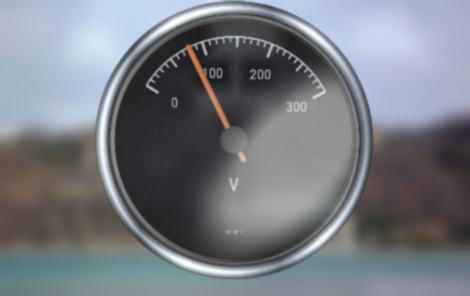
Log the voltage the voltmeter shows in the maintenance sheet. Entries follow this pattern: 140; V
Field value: 80; V
